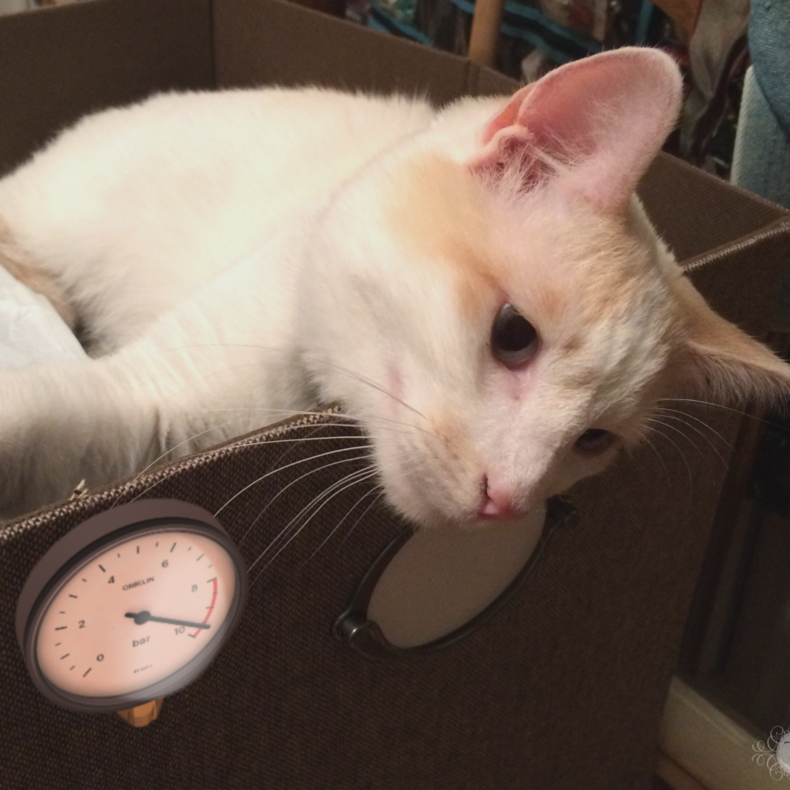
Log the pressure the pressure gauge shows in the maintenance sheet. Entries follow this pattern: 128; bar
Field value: 9.5; bar
